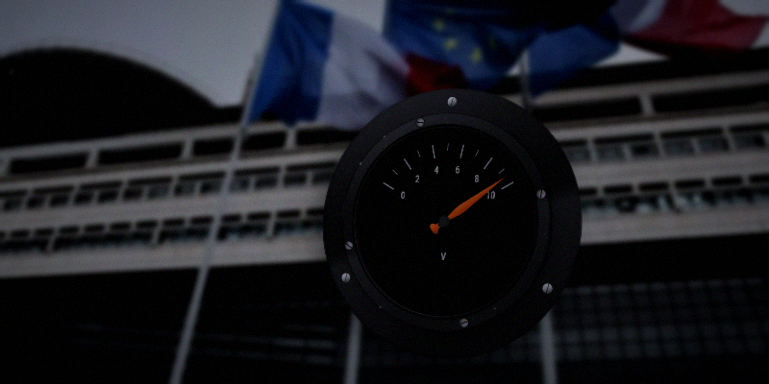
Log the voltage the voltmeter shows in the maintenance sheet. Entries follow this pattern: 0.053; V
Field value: 9.5; V
